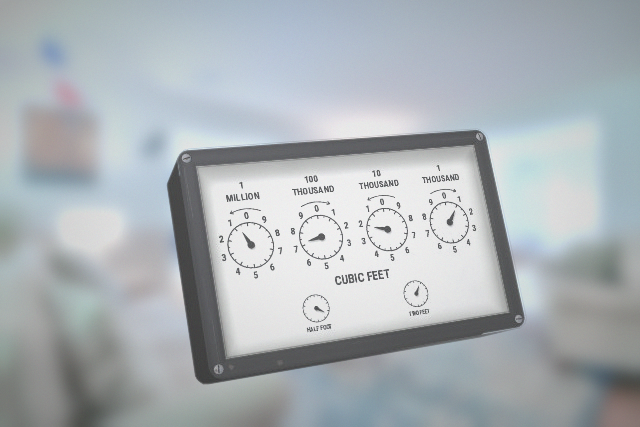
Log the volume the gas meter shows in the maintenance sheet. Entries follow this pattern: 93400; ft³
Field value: 72100; ft³
